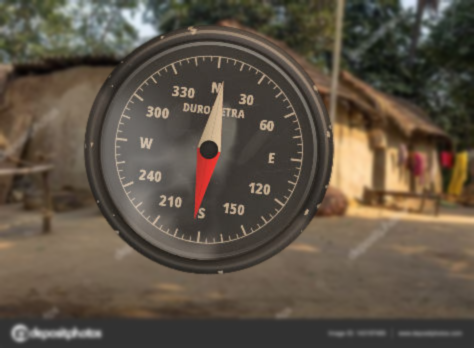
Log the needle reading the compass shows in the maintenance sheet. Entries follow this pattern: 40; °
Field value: 185; °
